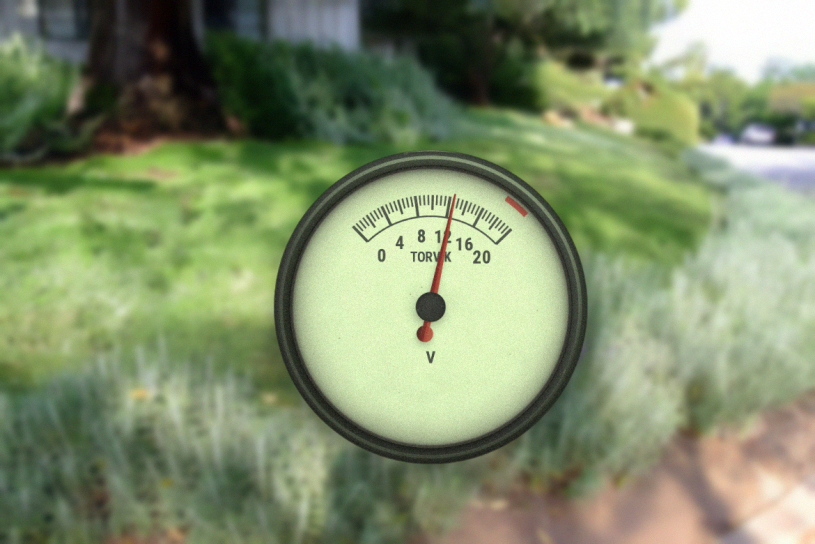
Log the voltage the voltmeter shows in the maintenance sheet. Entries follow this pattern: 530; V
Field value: 12.5; V
